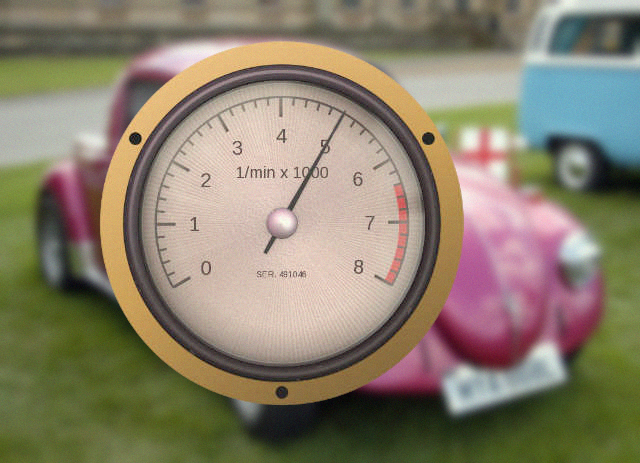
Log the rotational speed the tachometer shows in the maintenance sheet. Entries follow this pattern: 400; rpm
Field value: 5000; rpm
